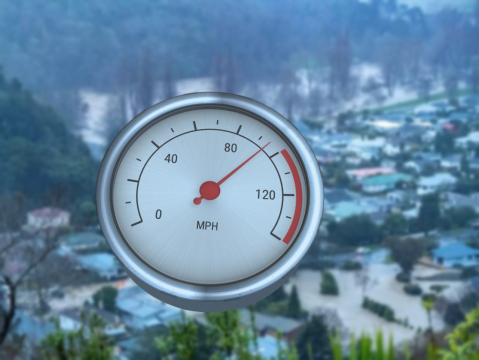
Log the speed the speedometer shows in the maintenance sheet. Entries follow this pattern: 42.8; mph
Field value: 95; mph
